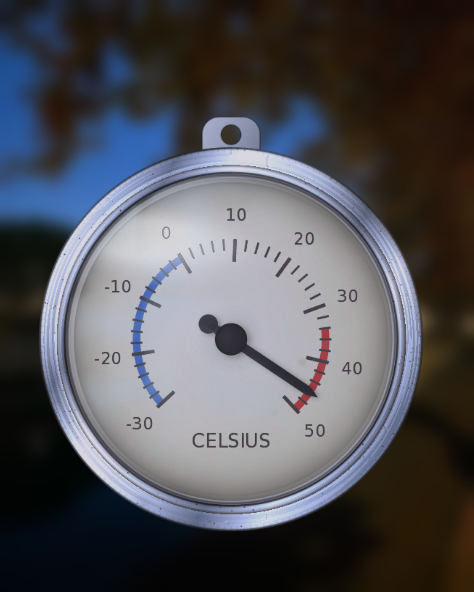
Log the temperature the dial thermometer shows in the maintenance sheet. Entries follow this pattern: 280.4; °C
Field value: 46; °C
